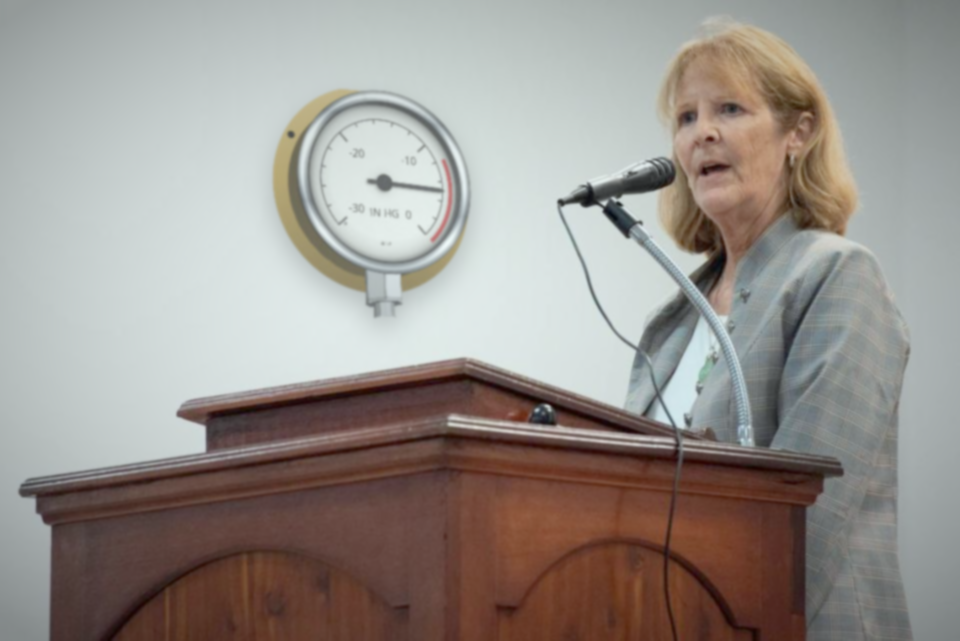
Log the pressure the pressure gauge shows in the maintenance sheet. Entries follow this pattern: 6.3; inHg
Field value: -5; inHg
